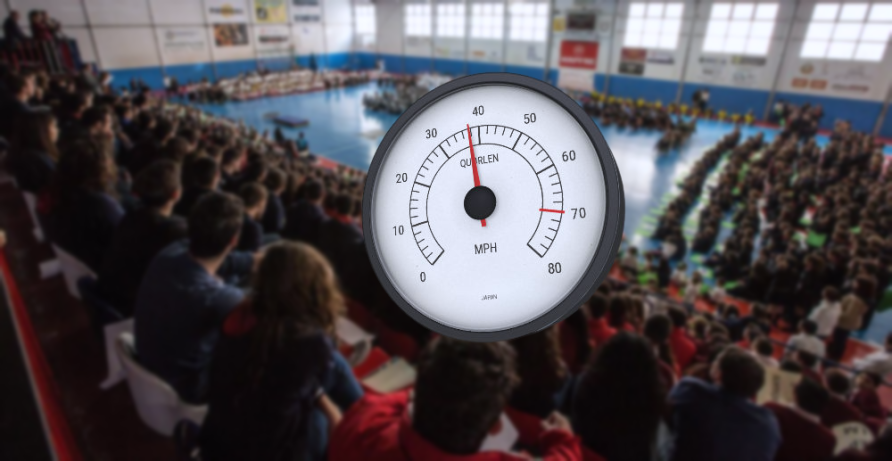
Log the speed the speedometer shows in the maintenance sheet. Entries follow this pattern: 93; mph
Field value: 38; mph
